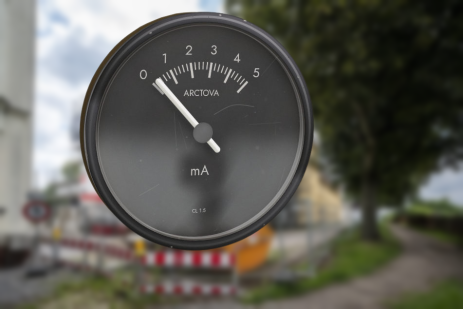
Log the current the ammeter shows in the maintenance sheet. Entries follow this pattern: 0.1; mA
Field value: 0.2; mA
